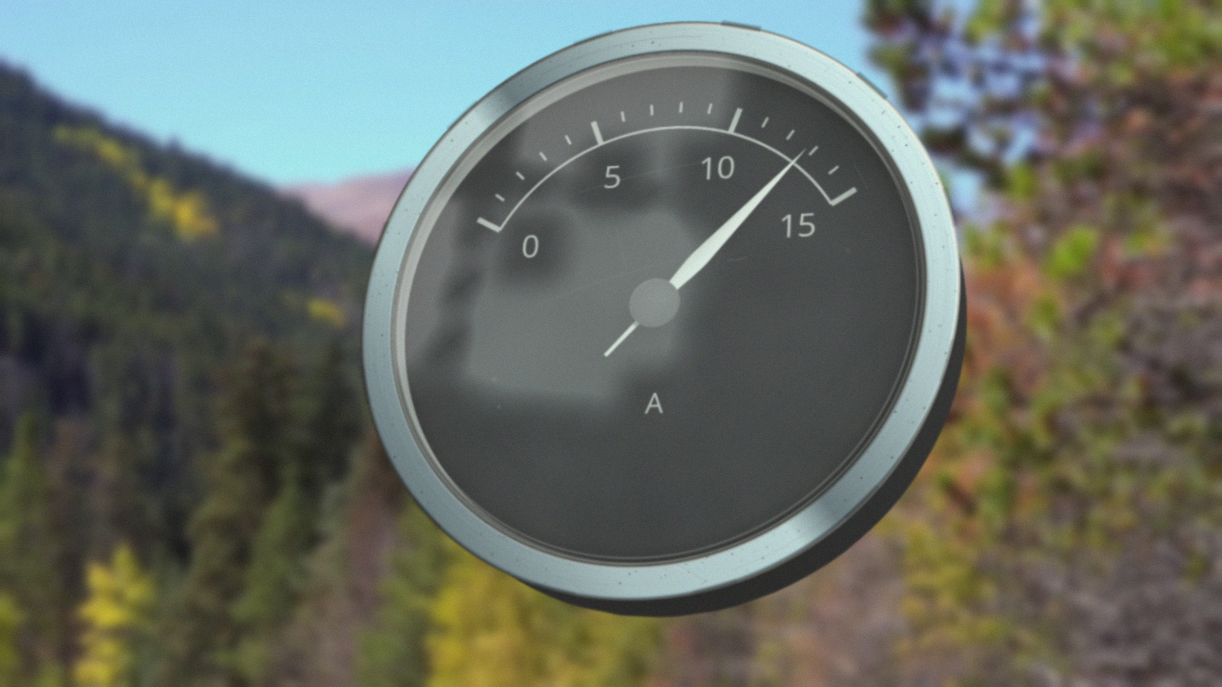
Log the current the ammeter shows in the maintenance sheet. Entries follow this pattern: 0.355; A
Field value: 13; A
